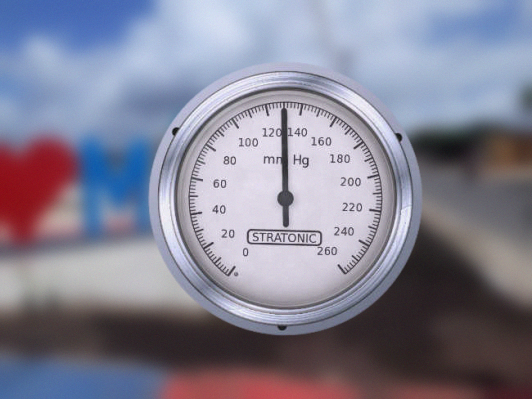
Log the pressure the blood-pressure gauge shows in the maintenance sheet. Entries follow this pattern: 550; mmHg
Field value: 130; mmHg
